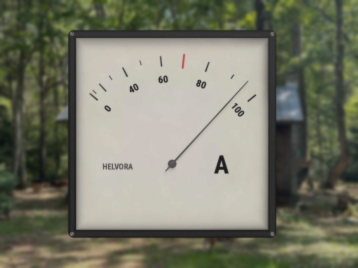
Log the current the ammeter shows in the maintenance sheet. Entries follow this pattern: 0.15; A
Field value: 95; A
